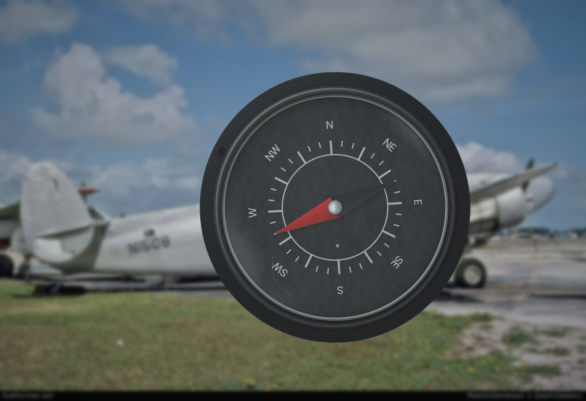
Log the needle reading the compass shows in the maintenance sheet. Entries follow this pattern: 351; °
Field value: 250; °
